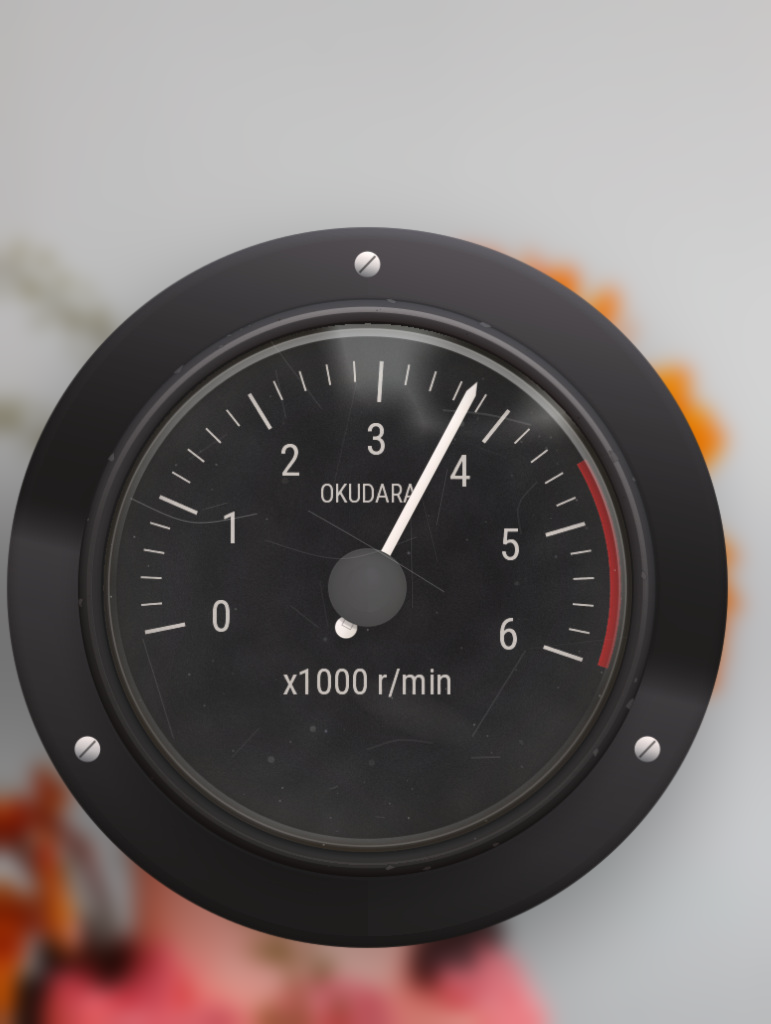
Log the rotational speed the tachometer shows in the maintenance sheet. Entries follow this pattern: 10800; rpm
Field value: 3700; rpm
